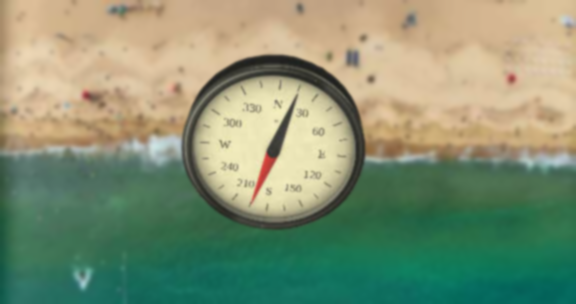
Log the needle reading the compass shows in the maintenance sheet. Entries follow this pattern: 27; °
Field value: 195; °
